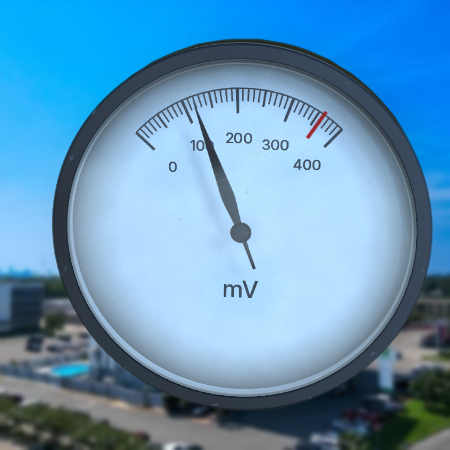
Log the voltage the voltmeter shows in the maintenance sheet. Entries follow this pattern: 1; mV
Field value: 120; mV
